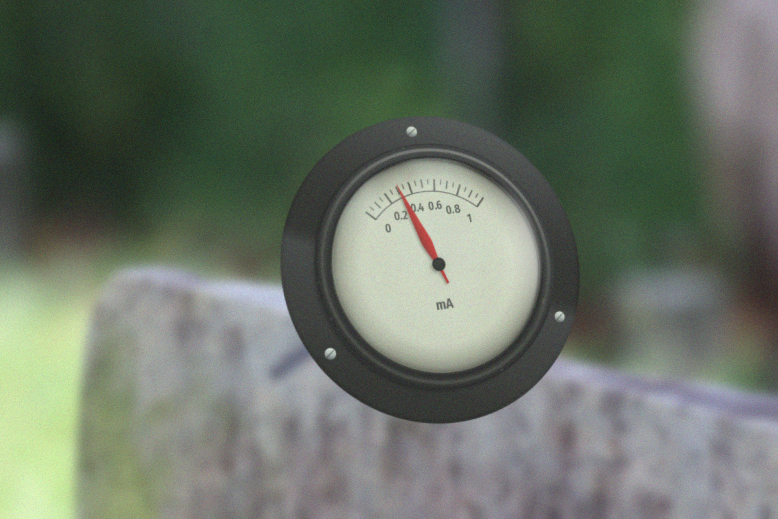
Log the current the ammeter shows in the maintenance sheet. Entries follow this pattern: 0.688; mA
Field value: 0.3; mA
